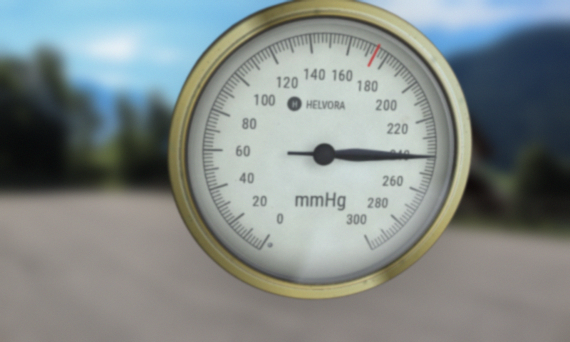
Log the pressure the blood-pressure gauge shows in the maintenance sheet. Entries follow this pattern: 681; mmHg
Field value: 240; mmHg
